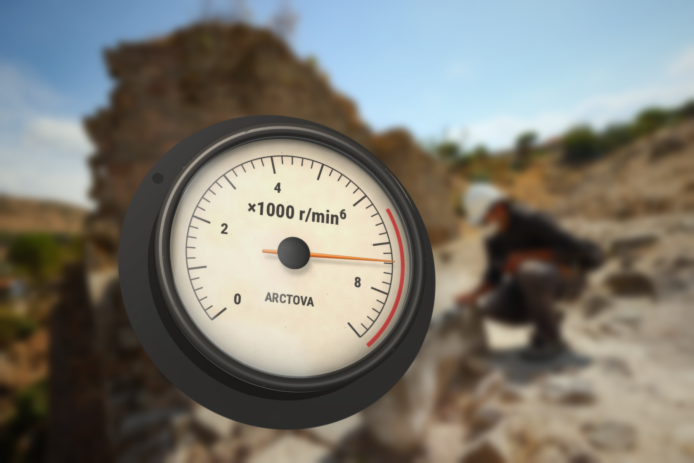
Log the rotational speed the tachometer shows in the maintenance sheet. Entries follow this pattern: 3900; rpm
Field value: 7400; rpm
